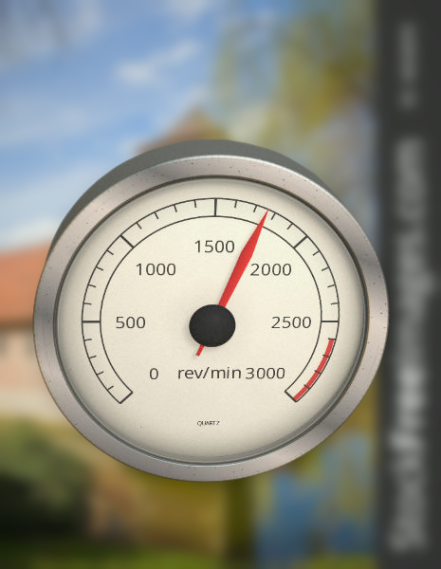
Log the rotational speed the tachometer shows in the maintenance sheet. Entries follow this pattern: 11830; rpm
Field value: 1750; rpm
